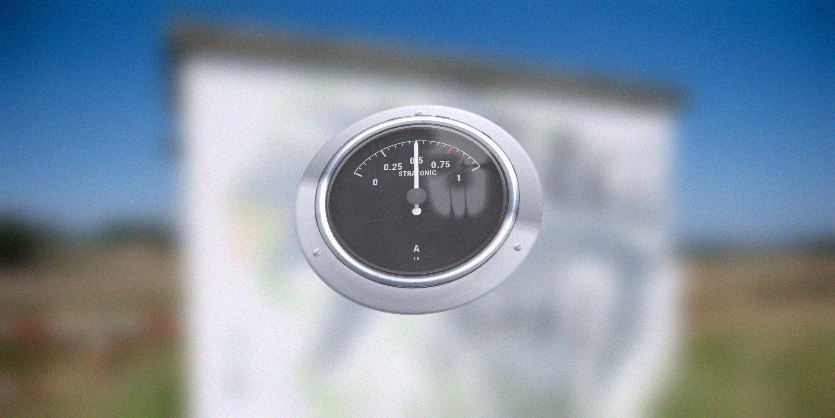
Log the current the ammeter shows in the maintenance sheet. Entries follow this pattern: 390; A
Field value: 0.5; A
